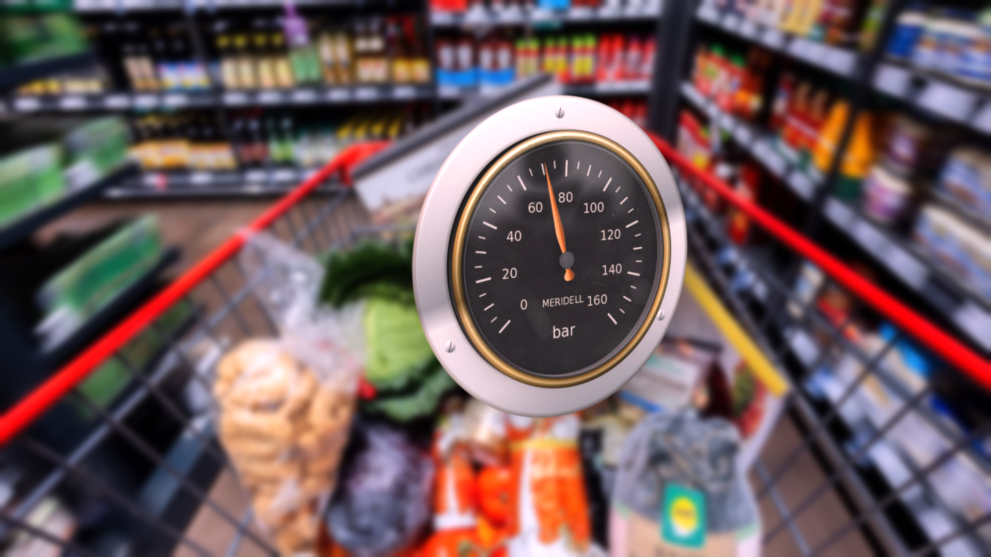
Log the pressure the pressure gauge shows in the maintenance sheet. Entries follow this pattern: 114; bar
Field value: 70; bar
